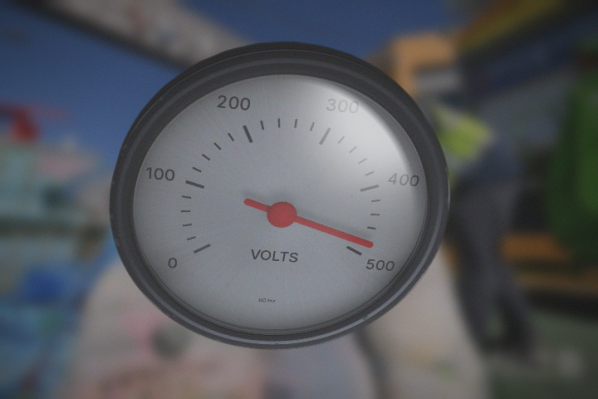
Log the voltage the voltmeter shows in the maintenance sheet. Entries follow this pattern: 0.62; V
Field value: 480; V
